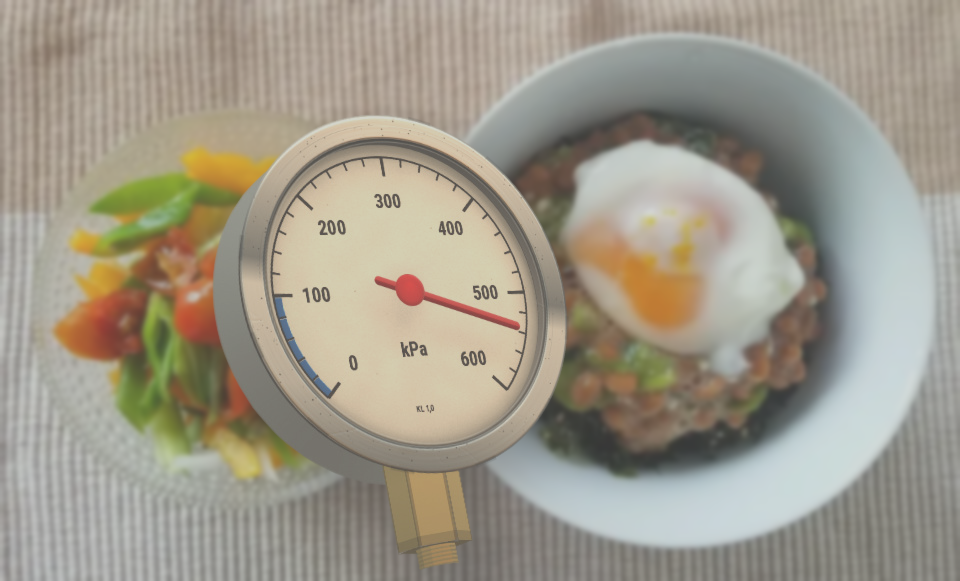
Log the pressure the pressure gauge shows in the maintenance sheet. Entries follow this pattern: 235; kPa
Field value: 540; kPa
